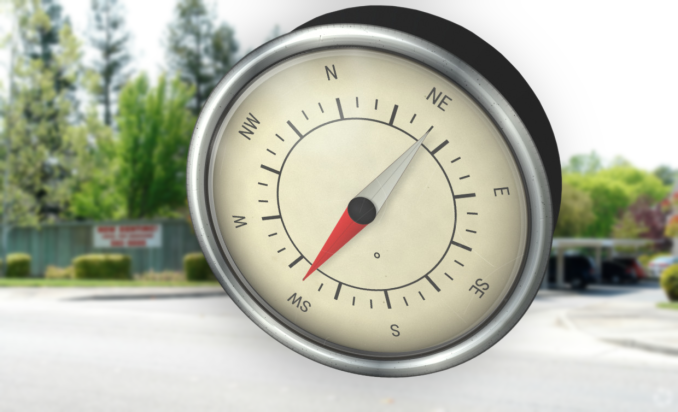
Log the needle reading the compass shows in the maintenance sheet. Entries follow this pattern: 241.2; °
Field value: 230; °
